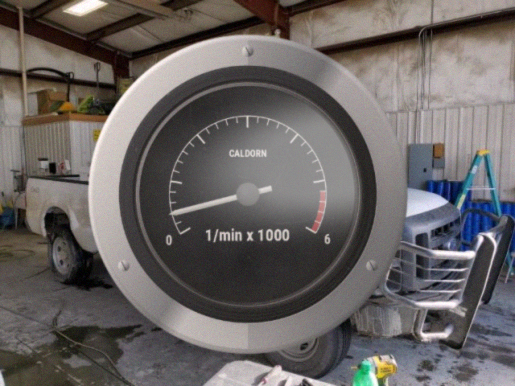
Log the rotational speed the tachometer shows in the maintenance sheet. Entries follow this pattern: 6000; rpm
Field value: 400; rpm
